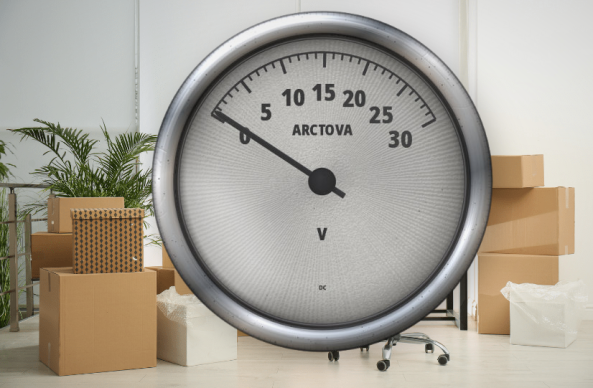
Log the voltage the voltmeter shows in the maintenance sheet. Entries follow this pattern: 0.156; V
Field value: 0.5; V
